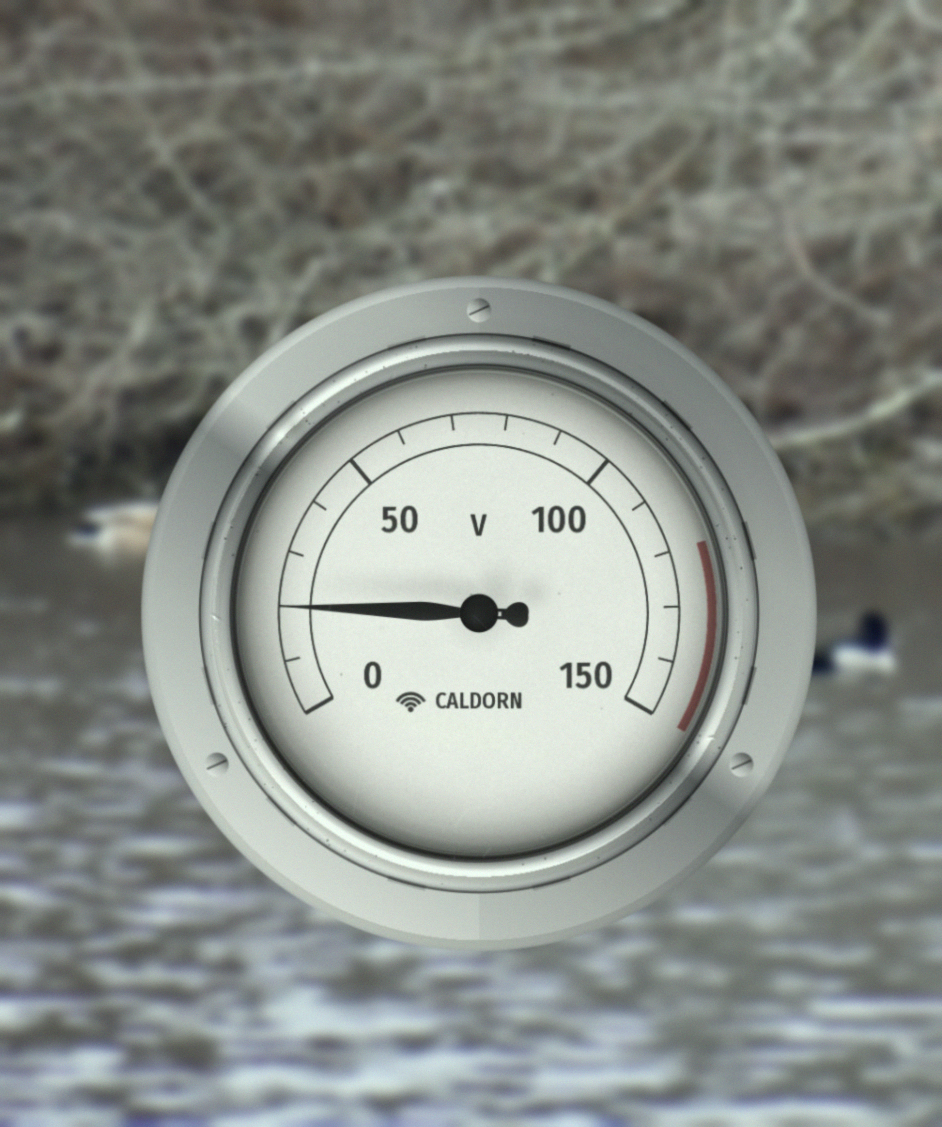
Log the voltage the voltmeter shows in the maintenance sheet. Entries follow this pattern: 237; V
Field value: 20; V
